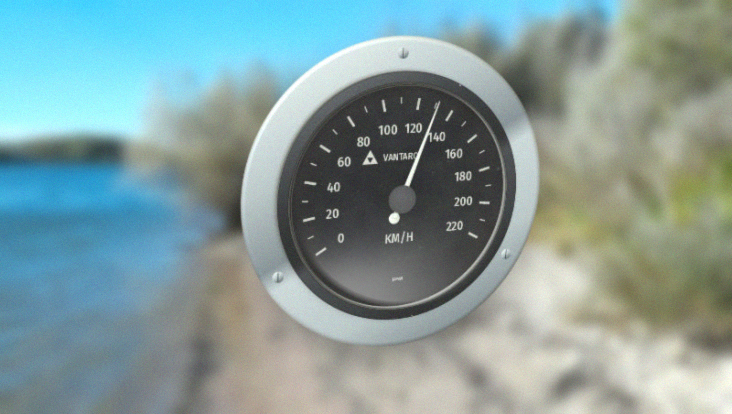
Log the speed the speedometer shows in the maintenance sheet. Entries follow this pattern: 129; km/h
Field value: 130; km/h
